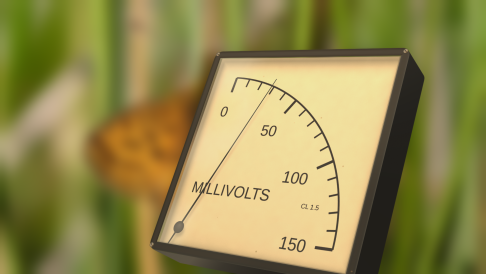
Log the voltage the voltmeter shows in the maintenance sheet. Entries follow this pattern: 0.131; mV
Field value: 30; mV
